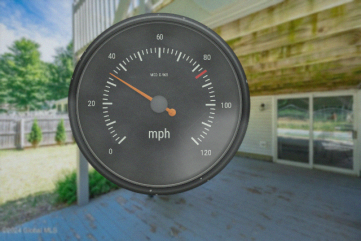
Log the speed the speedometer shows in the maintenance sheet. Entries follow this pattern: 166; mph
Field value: 34; mph
